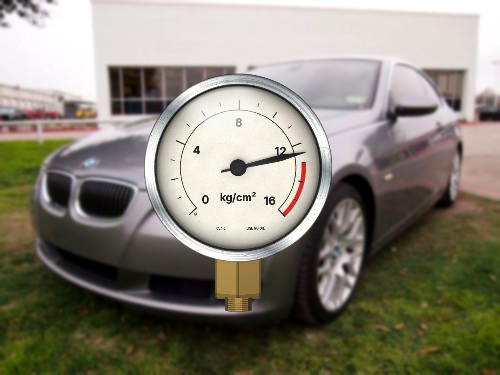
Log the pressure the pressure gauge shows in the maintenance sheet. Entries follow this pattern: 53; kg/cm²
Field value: 12.5; kg/cm²
